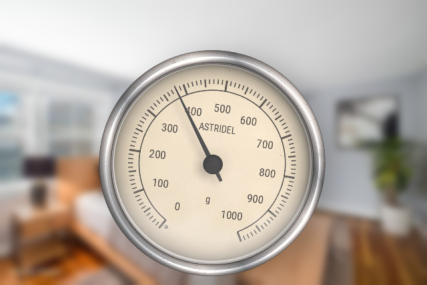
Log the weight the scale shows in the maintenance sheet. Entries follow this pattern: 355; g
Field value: 380; g
